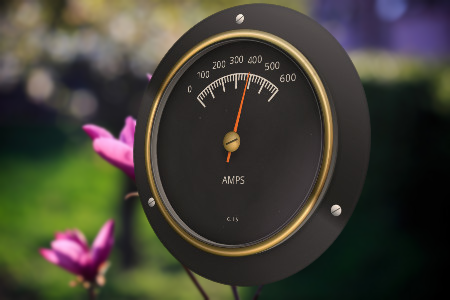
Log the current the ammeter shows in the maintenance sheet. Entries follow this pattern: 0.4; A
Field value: 400; A
